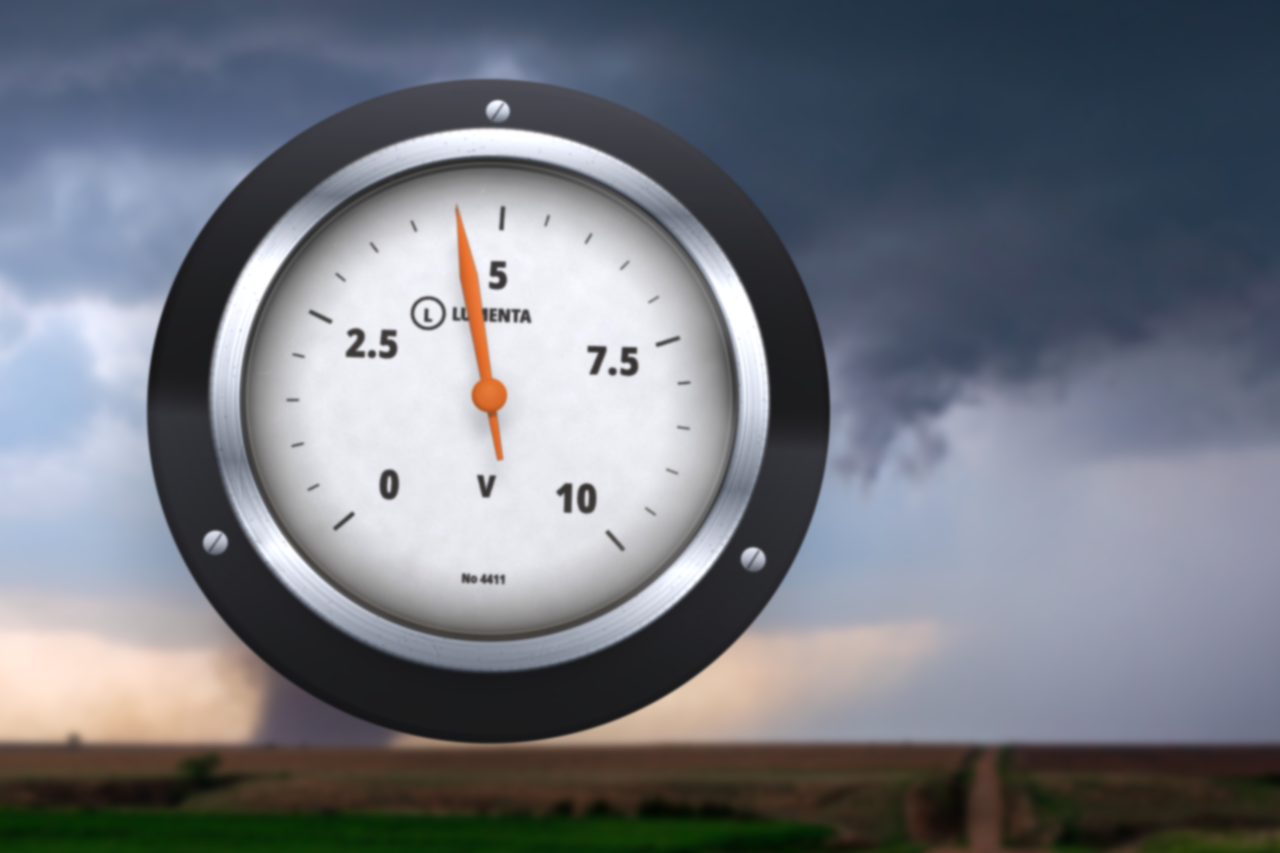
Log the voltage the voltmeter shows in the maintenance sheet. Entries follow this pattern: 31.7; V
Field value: 4.5; V
